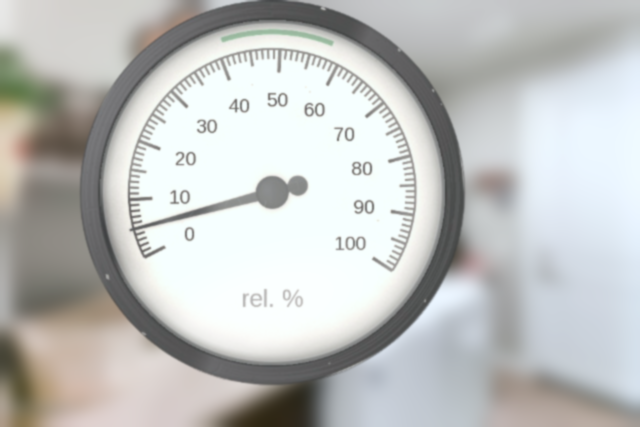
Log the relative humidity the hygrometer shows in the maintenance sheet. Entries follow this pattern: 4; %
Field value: 5; %
